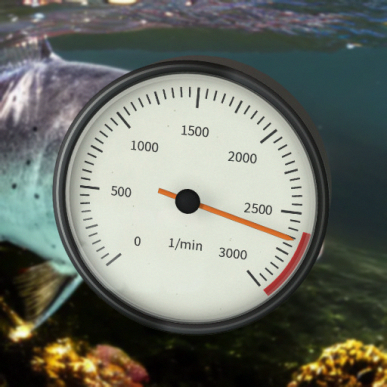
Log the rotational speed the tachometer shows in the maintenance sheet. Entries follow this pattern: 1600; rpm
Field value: 2650; rpm
